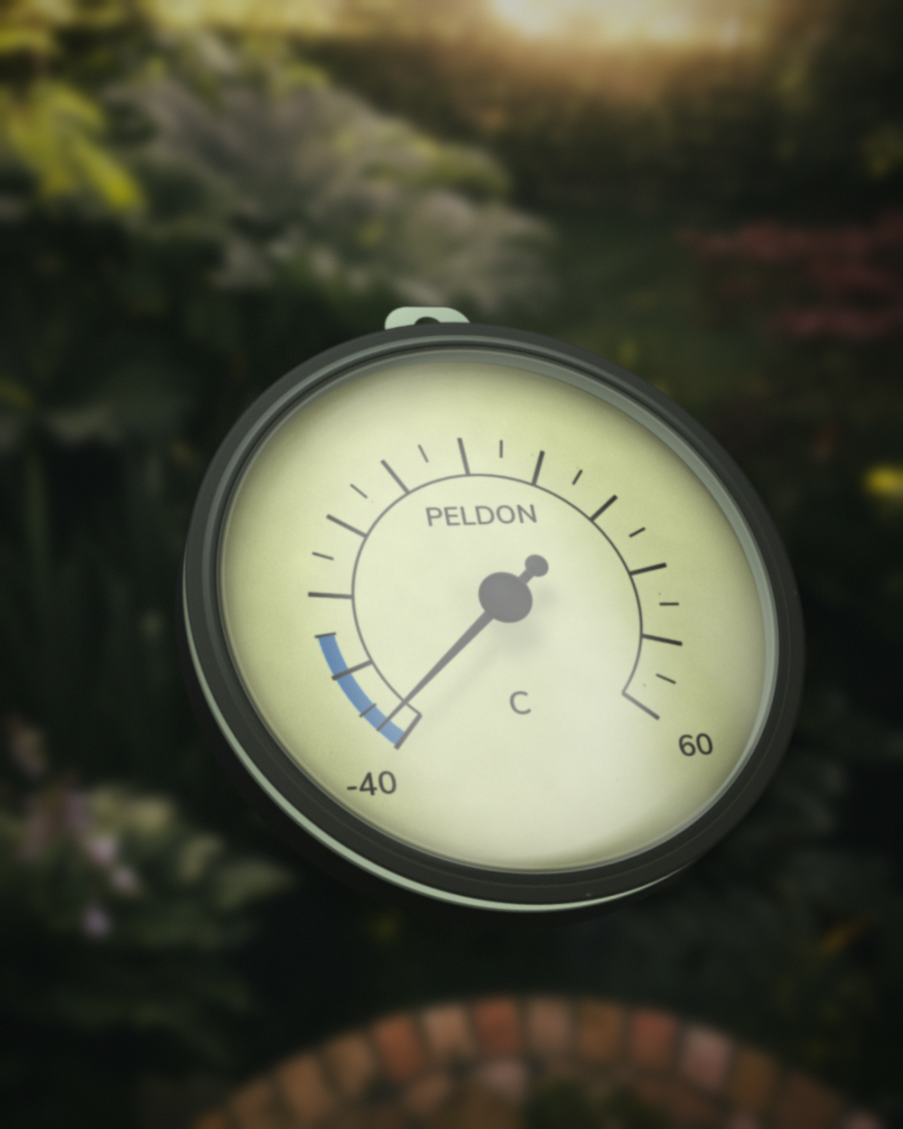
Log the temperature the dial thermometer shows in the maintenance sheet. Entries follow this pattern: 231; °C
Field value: -37.5; °C
